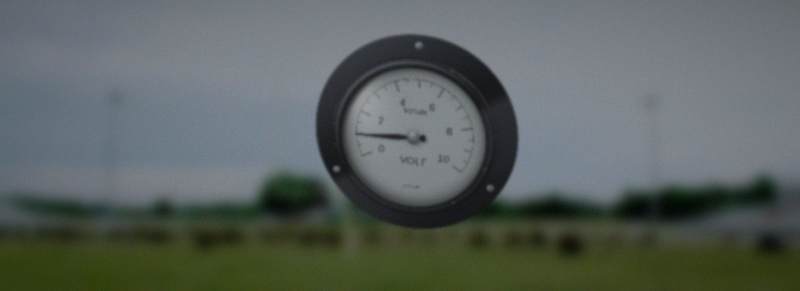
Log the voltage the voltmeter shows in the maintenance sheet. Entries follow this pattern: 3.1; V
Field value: 1; V
